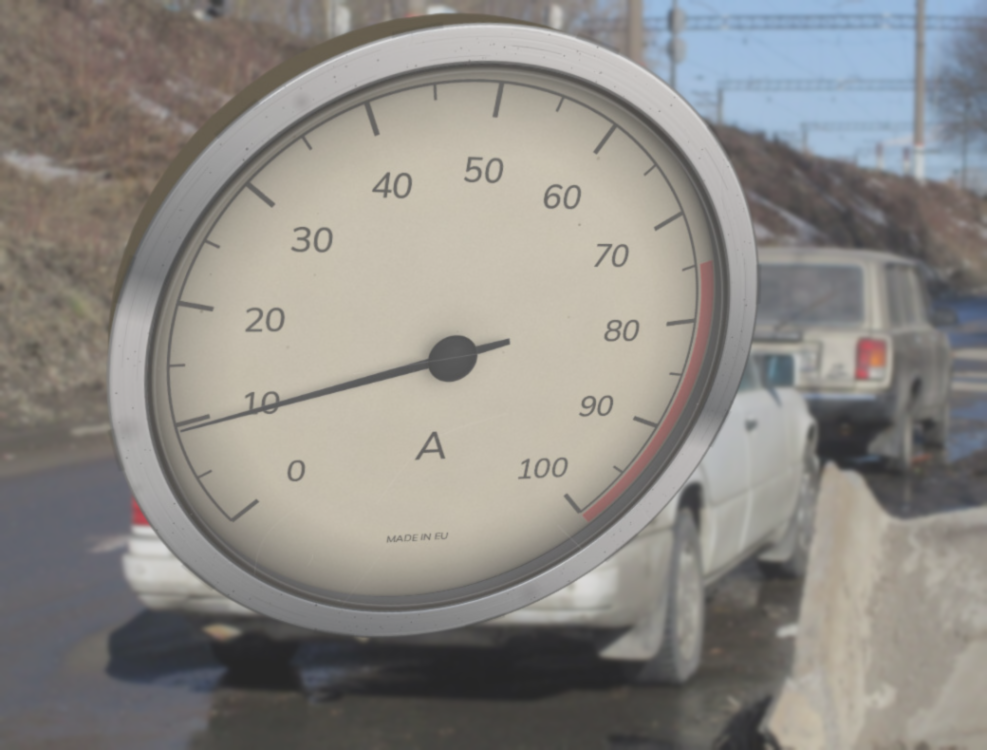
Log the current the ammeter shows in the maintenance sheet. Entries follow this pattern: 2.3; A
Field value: 10; A
